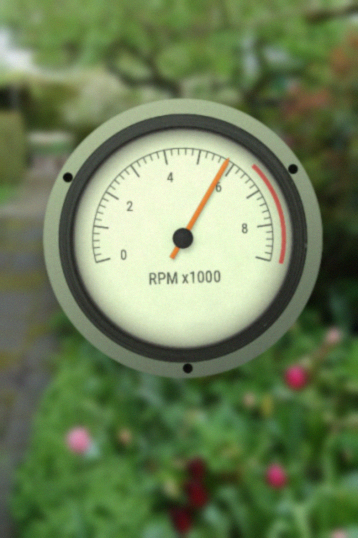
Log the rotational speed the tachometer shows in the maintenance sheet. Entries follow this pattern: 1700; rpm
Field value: 5800; rpm
